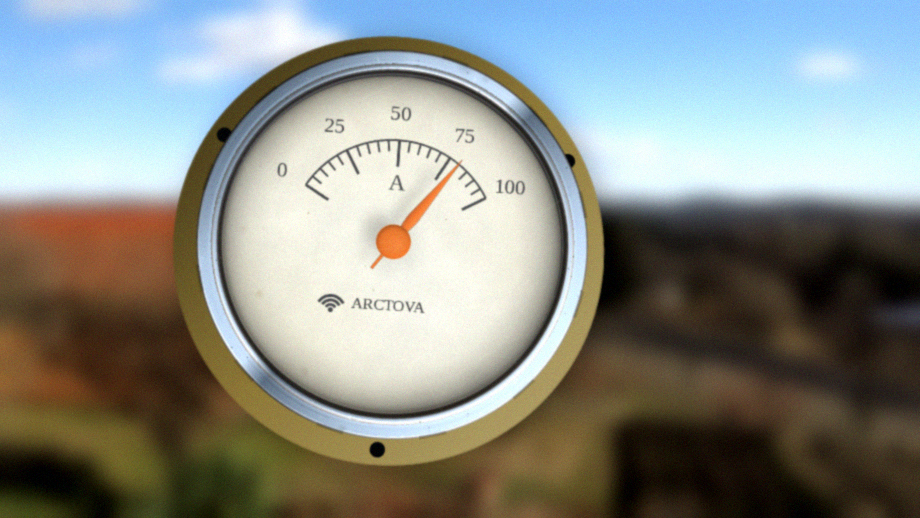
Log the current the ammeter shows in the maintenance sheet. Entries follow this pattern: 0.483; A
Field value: 80; A
